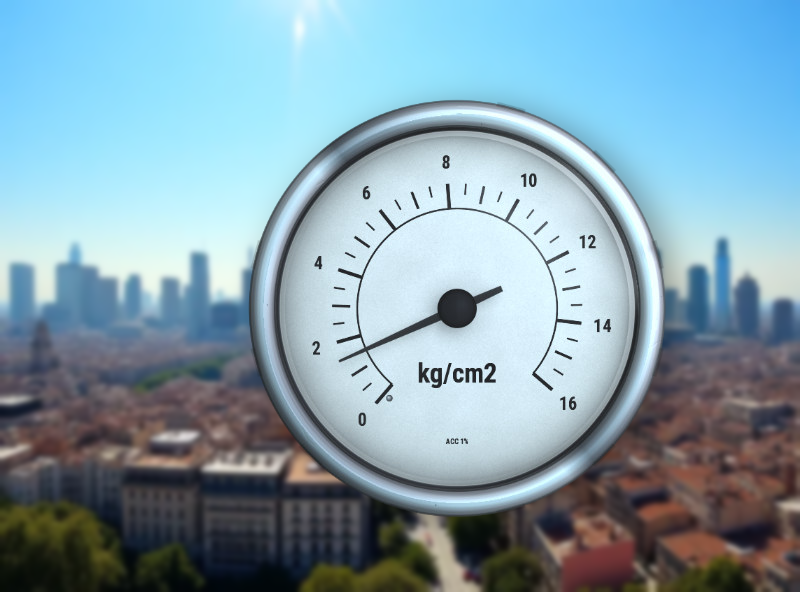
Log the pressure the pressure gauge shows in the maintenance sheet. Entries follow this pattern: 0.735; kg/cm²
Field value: 1.5; kg/cm²
